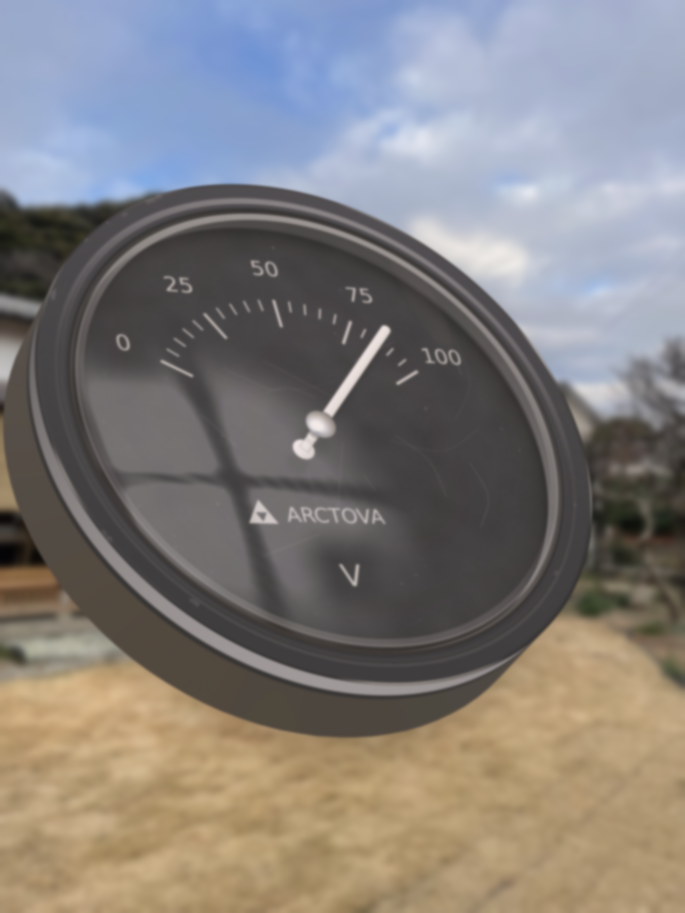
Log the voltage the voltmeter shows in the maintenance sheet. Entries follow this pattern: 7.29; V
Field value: 85; V
